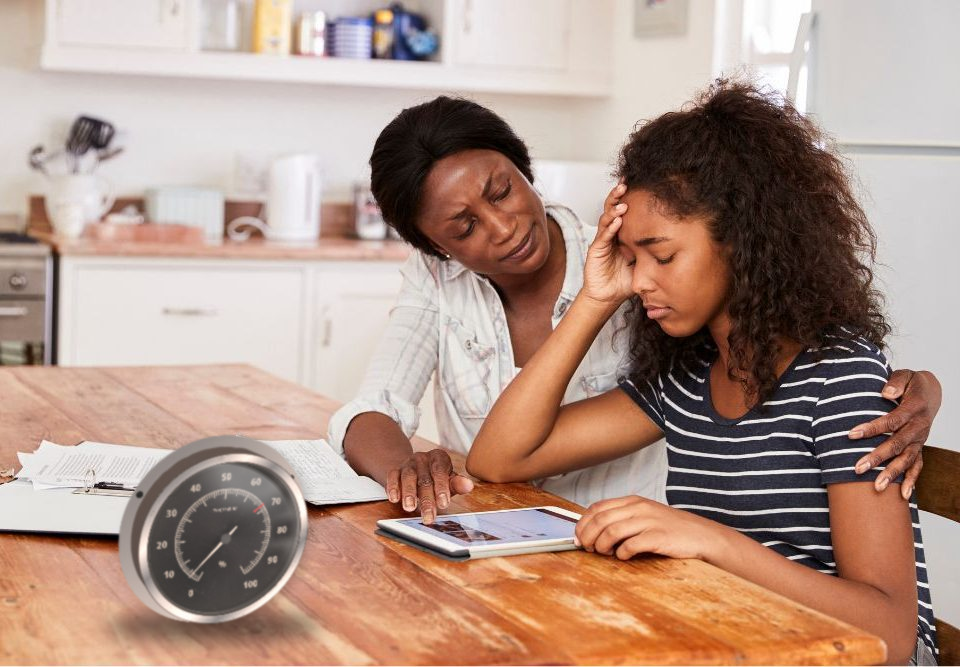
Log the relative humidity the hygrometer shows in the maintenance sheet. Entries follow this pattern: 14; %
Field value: 5; %
